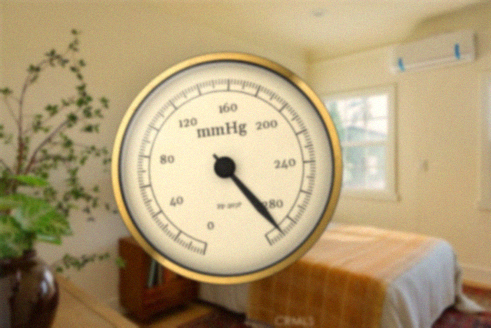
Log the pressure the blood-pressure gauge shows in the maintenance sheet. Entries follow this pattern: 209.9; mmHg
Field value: 290; mmHg
